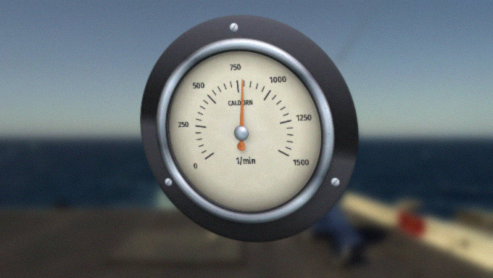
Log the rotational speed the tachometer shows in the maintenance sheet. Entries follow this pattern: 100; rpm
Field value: 800; rpm
